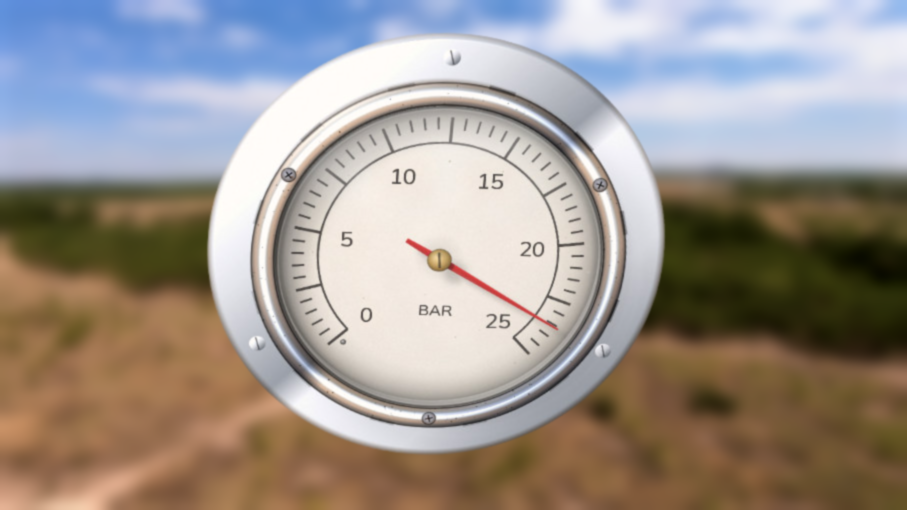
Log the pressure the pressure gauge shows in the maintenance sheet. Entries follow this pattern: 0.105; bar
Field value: 23.5; bar
